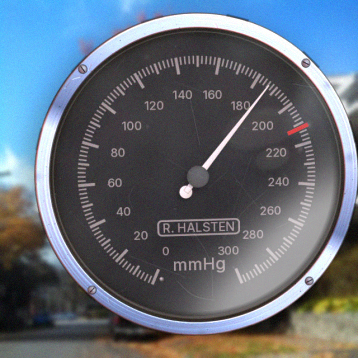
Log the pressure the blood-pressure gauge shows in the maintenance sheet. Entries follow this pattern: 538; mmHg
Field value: 186; mmHg
